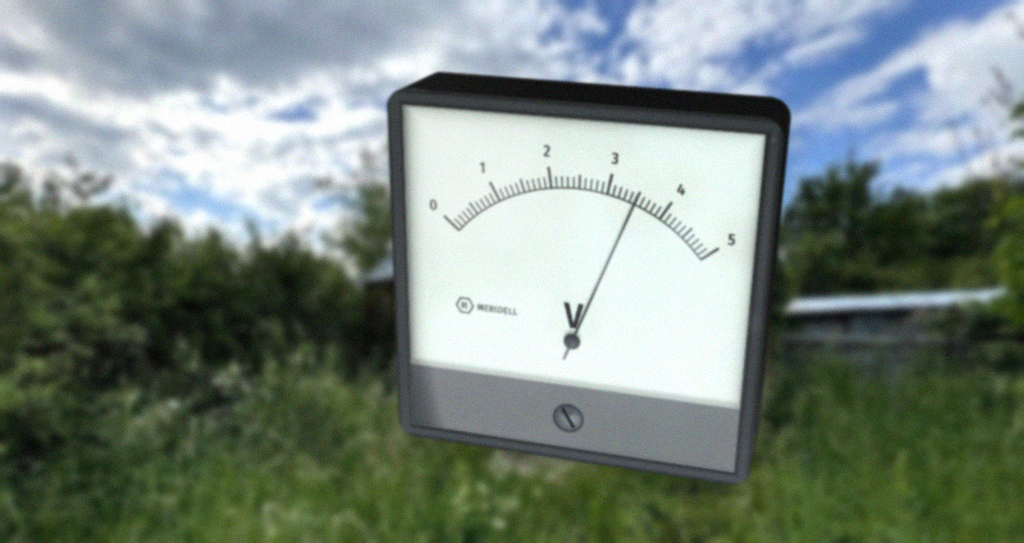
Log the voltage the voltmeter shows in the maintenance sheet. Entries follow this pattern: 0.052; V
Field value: 3.5; V
